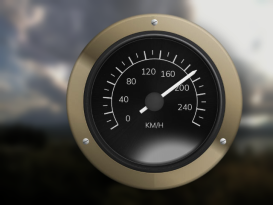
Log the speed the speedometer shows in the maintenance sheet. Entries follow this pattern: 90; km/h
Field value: 190; km/h
